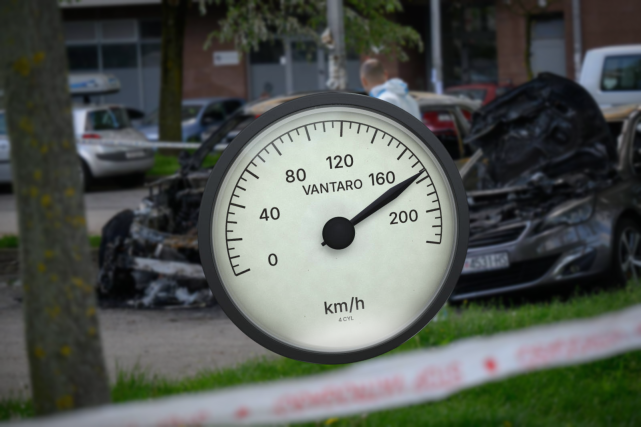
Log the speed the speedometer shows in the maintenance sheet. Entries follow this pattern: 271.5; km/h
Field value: 175; km/h
